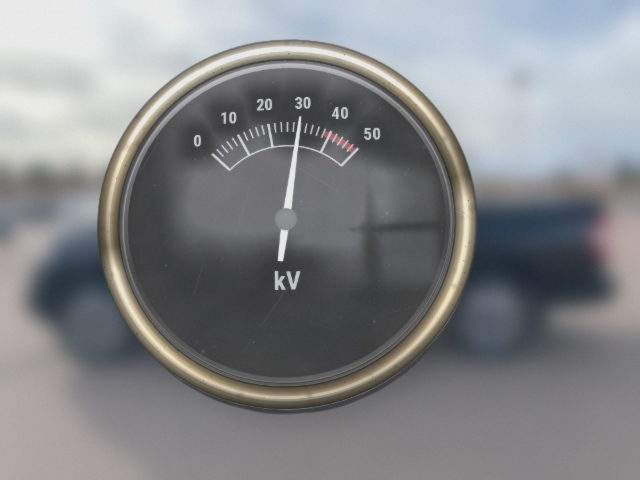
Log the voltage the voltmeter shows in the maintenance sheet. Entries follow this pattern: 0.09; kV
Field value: 30; kV
